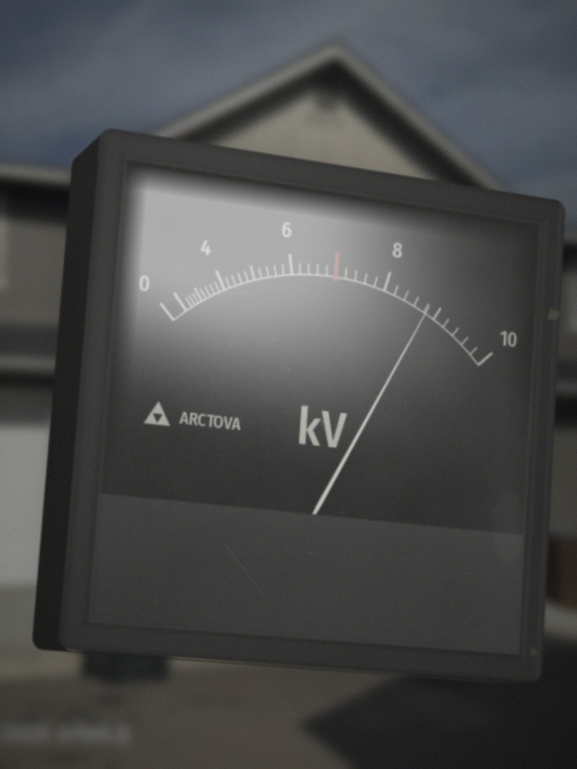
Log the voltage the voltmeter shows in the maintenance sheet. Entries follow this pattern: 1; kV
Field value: 8.8; kV
